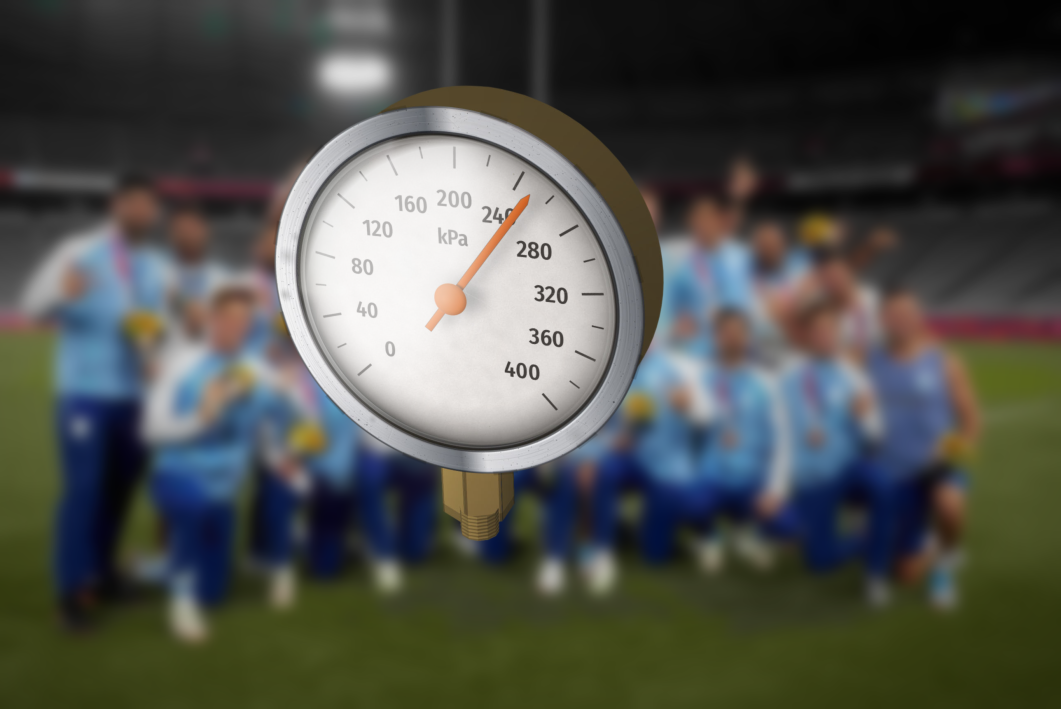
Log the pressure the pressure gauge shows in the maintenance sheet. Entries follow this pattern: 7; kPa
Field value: 250; kPa
